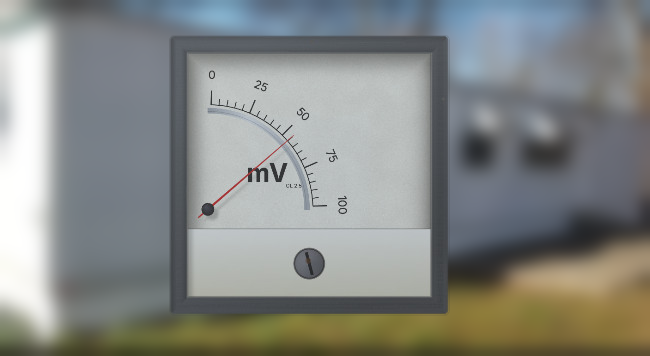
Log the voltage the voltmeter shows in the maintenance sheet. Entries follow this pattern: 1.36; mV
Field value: 55; mV
